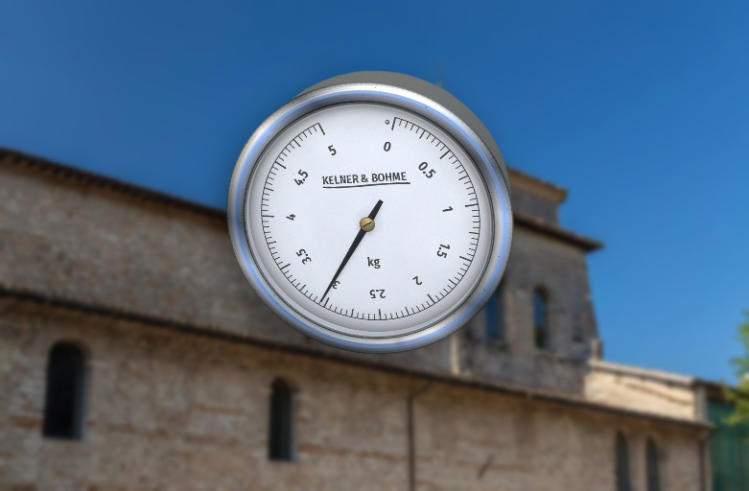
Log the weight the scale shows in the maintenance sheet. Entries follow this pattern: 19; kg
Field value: 3.05; kg
